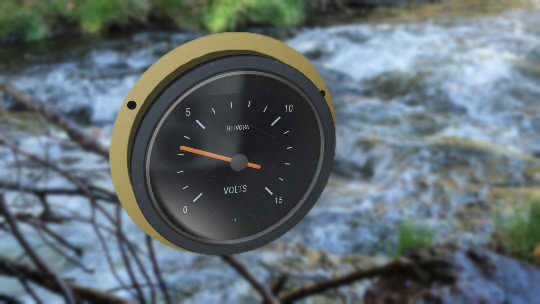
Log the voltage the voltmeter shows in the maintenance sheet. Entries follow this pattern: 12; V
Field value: 3.5; V
